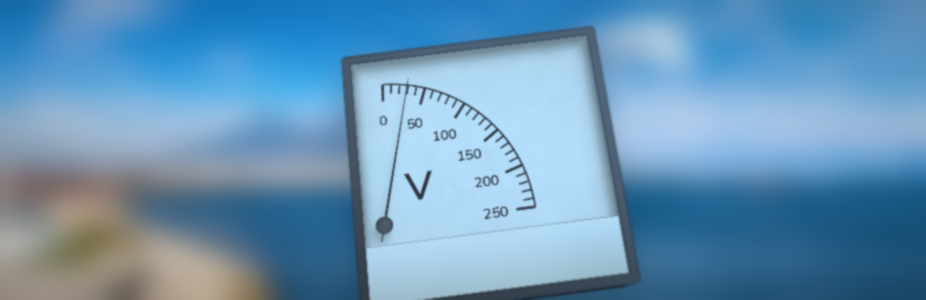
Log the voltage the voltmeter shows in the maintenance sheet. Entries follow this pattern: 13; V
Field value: 30; V
